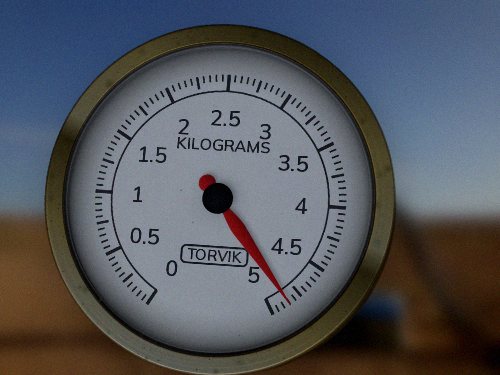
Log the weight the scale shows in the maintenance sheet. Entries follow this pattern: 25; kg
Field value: 4.85; kg
